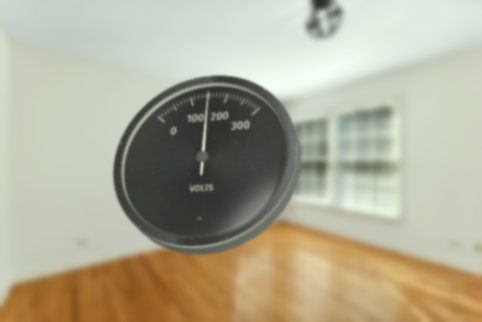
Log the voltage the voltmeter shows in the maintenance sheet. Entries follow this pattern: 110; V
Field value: 150; V
